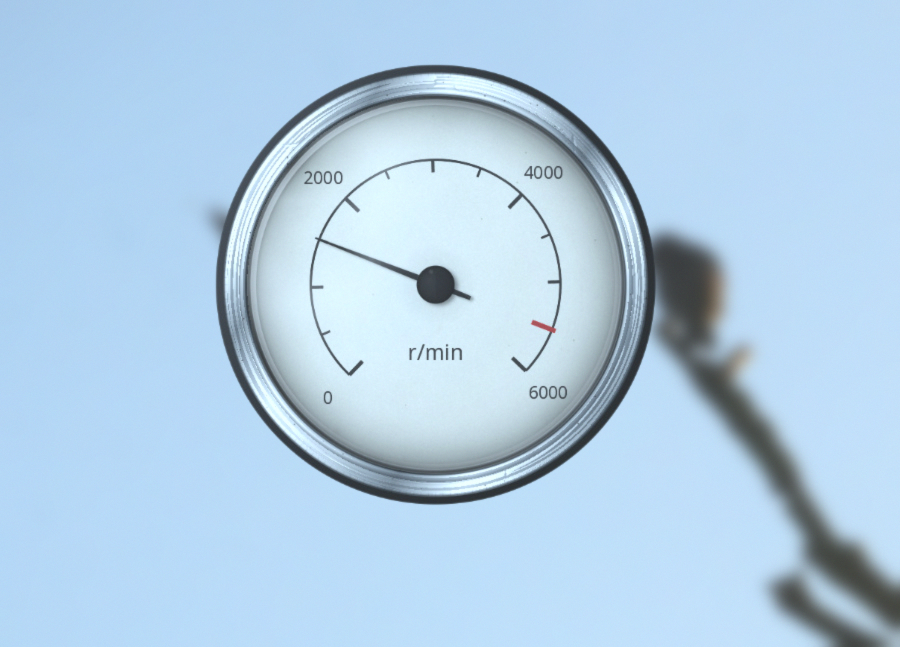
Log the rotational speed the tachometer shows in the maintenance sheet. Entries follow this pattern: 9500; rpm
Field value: 1500; rpm
